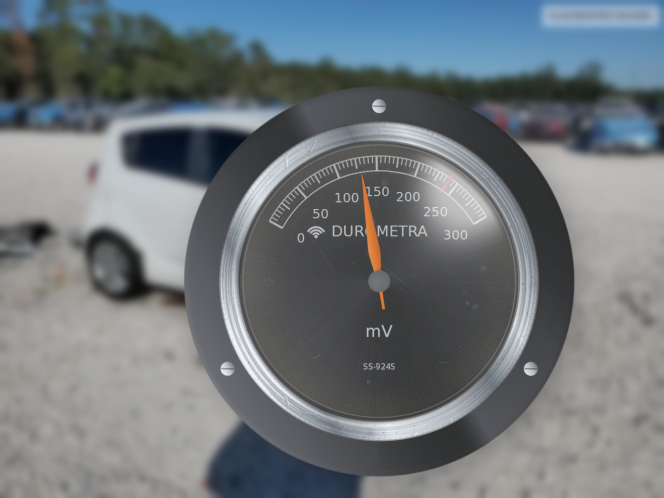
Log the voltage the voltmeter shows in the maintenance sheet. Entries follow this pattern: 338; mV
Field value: 130; mV
